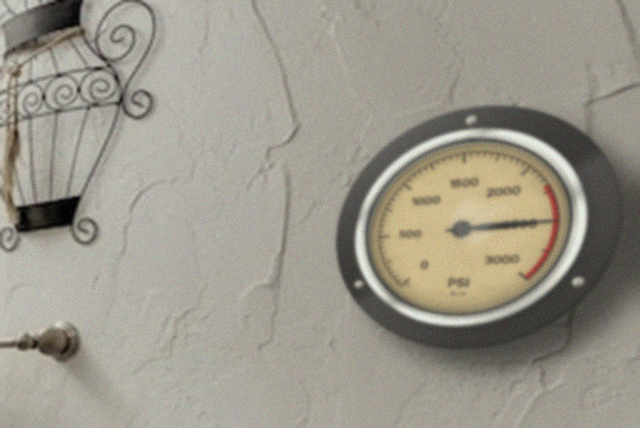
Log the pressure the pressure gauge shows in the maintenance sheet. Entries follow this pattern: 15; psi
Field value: 2500; psi
